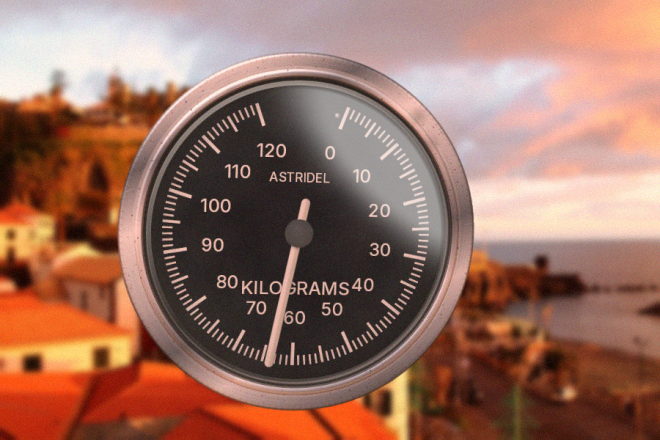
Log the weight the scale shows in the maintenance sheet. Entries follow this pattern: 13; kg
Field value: 64; kg
